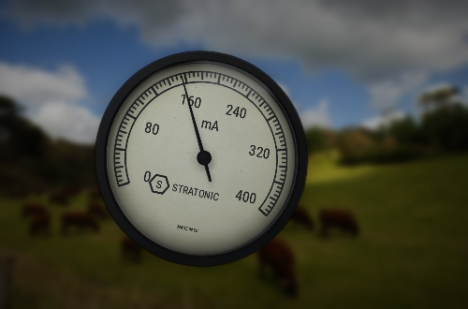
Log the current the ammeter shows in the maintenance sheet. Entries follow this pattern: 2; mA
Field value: 155; mA
